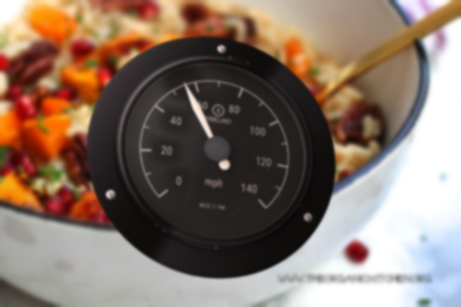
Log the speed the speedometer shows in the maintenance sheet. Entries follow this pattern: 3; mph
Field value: 55; mph
